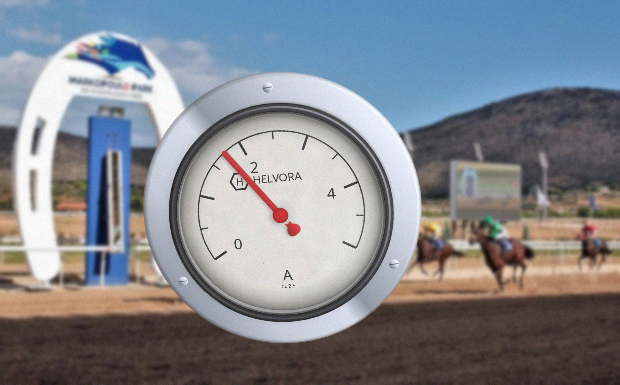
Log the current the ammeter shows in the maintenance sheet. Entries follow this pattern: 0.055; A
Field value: 1.75; A
